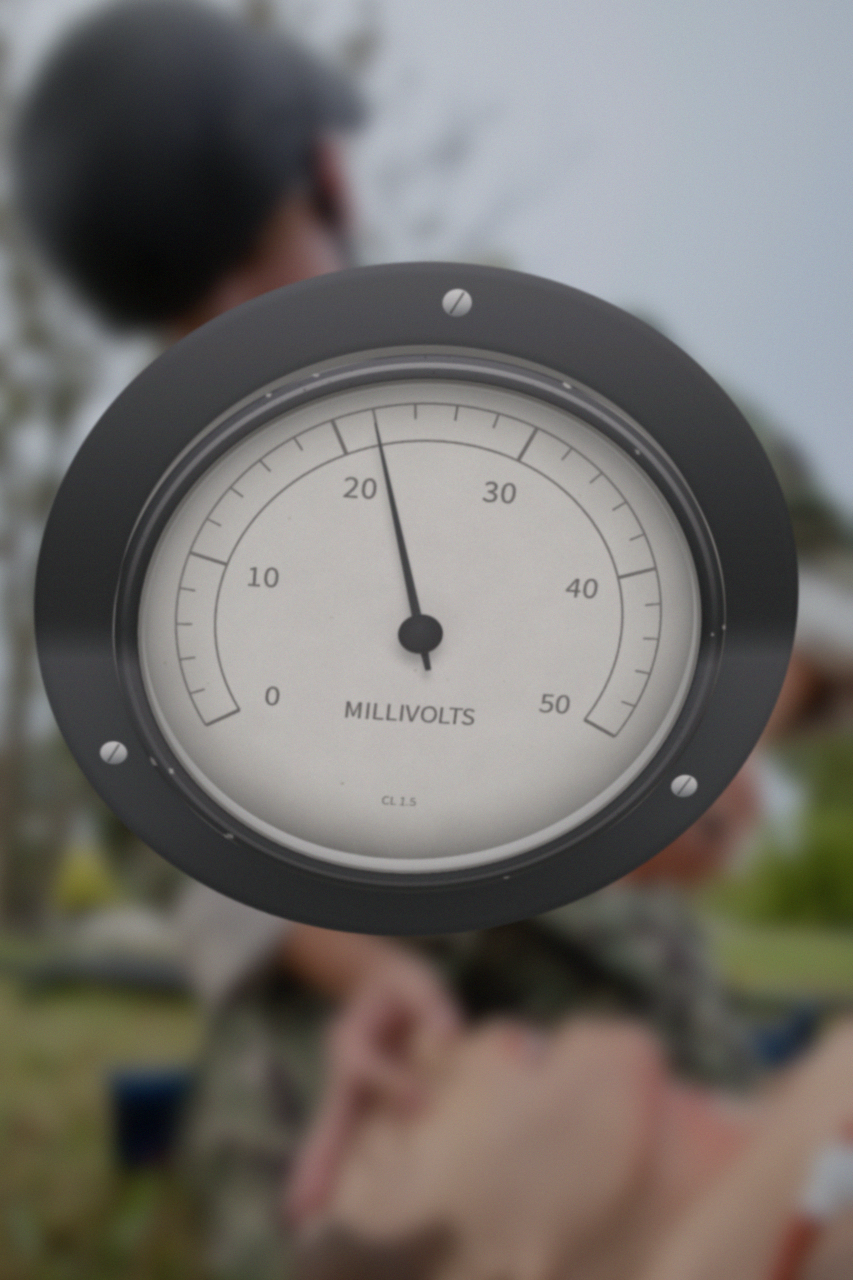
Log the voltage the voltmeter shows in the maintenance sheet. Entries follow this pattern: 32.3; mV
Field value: 22; mV
